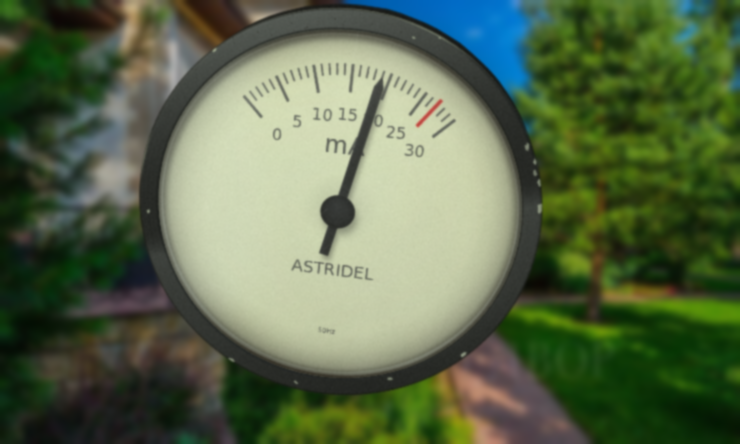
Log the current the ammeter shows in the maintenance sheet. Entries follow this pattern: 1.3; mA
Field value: 19; mA
